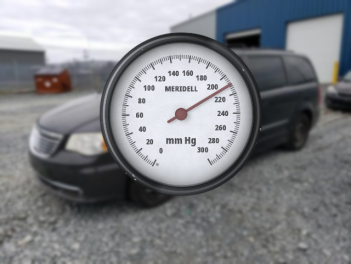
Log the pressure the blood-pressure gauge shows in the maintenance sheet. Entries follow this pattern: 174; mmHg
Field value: 210; mmHg
